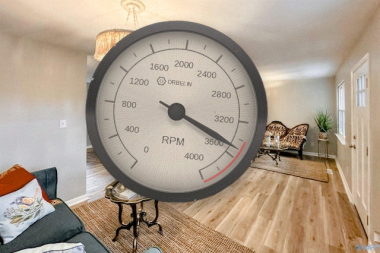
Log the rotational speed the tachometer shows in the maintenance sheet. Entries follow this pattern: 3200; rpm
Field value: 3500; rpm
